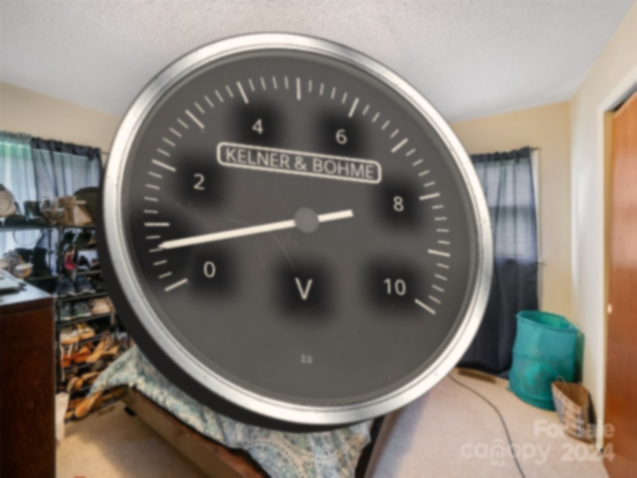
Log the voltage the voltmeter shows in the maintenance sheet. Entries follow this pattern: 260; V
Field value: 0.6; V
